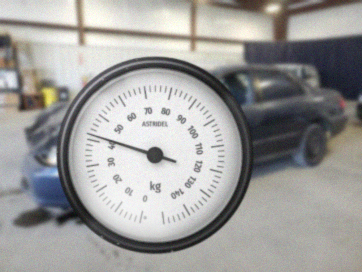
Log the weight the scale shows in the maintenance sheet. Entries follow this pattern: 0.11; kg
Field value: 42; kg
